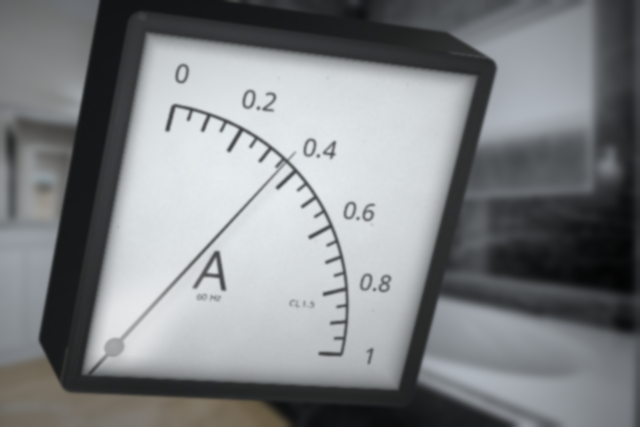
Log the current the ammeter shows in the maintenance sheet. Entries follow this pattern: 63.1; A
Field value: 0.35; A
